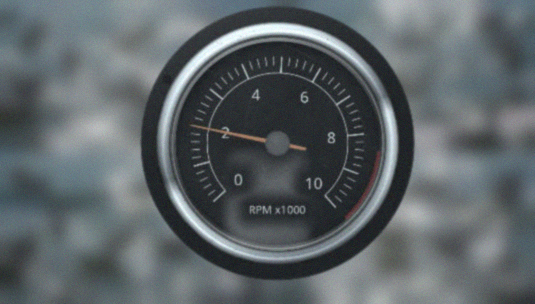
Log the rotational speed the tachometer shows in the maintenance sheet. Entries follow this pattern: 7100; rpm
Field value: 2000; rpm
